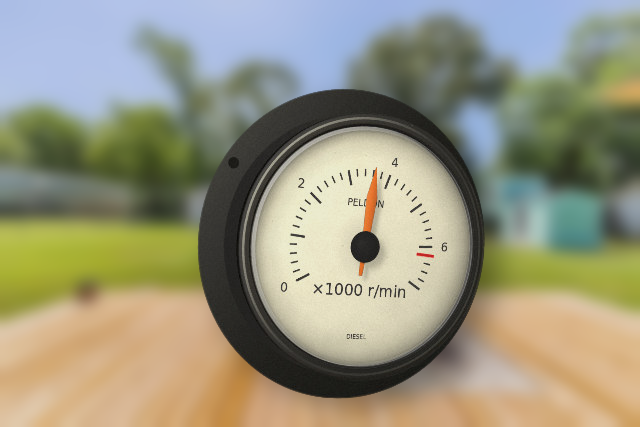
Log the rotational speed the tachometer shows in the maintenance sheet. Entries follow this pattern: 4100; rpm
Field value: 3600; rpm
